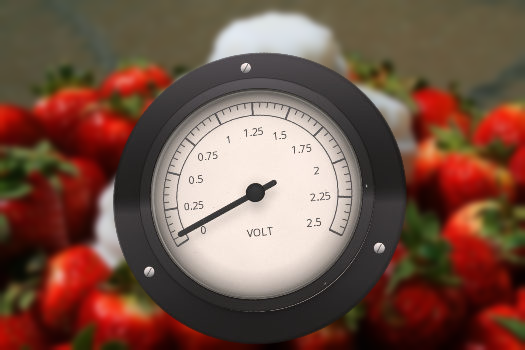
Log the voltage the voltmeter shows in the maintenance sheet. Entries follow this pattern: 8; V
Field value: 0.05; V
